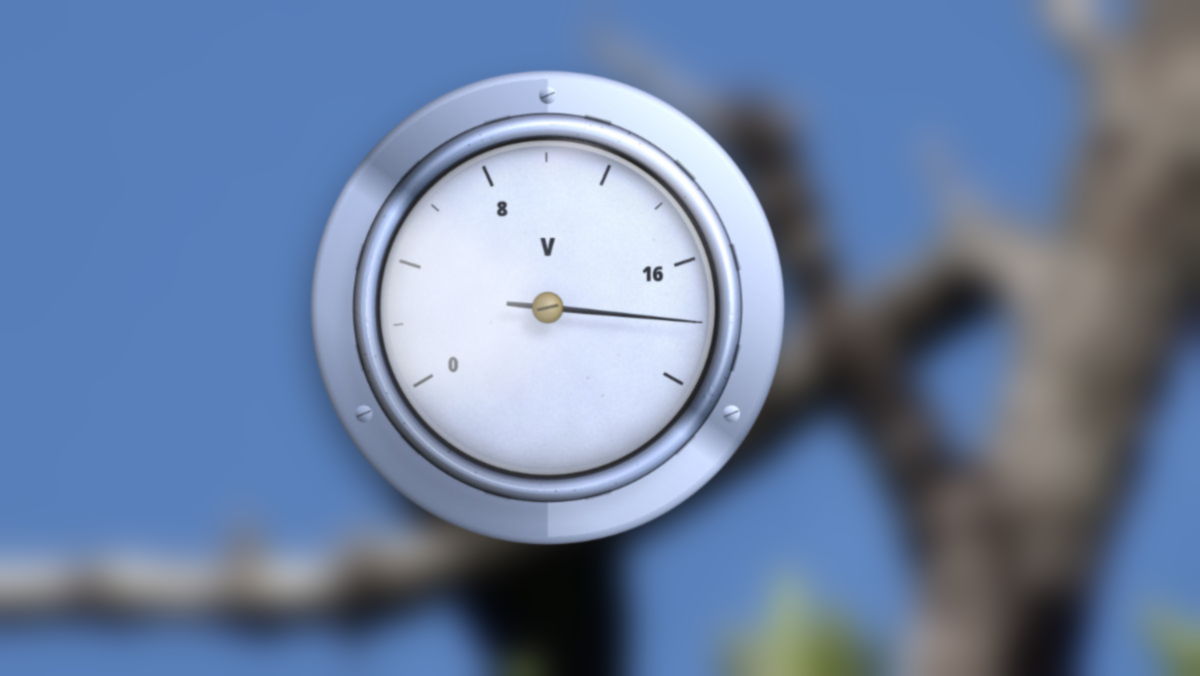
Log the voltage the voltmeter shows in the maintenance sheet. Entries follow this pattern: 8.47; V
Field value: 18; V
